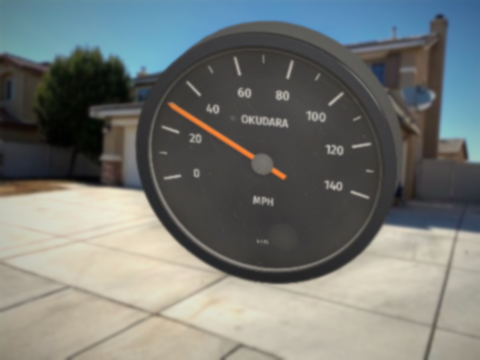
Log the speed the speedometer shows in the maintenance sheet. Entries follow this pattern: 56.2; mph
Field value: 30; mph
